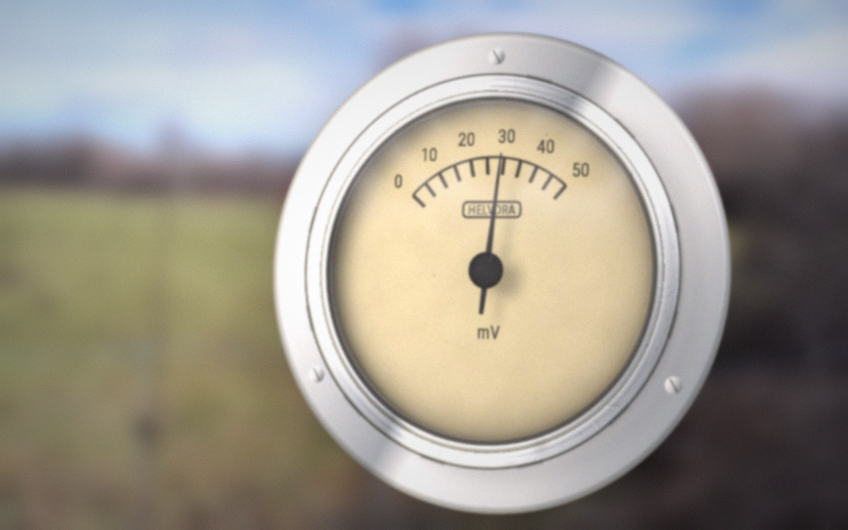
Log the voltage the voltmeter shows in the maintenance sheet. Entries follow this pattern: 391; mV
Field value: 30; mV
